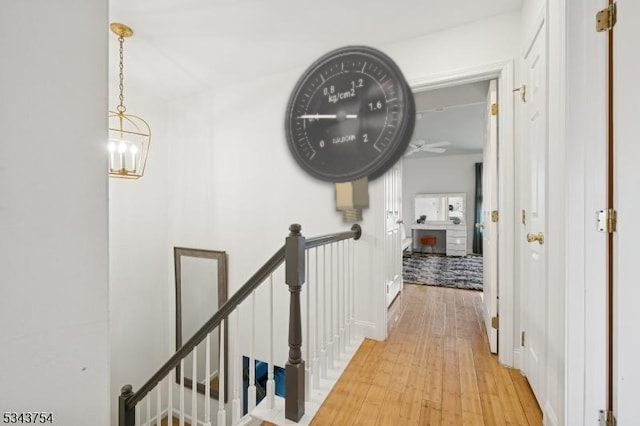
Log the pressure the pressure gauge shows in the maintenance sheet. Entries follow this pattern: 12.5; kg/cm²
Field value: 0.4; kg/cm²
